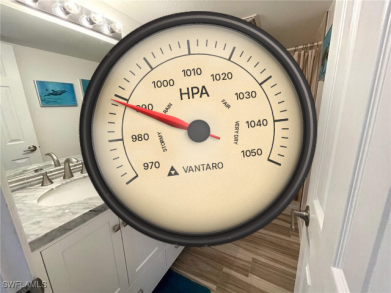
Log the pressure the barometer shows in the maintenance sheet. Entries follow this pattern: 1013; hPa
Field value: 989; hPa
